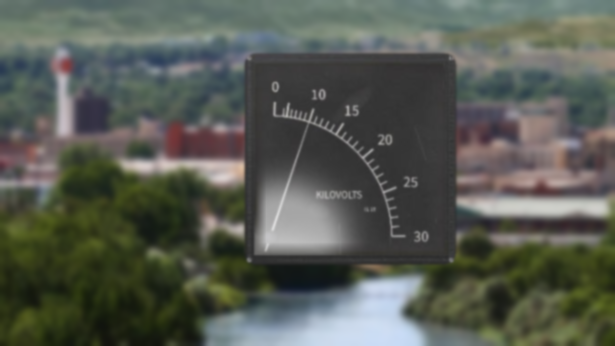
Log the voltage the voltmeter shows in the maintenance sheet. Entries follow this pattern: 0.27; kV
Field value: 10; kV
